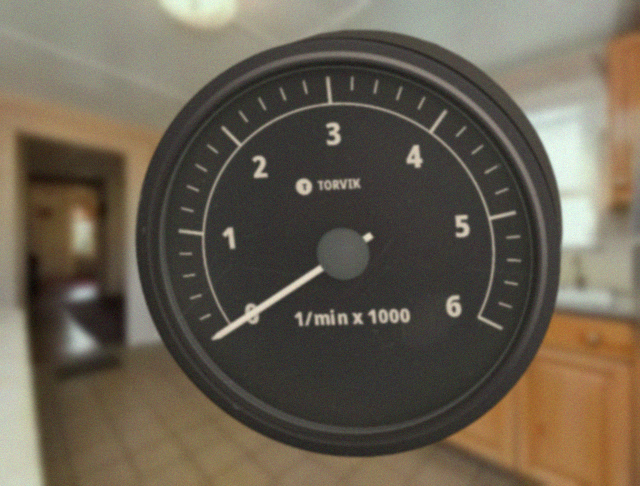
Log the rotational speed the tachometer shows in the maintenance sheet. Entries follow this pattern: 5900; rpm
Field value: 0; rpm
